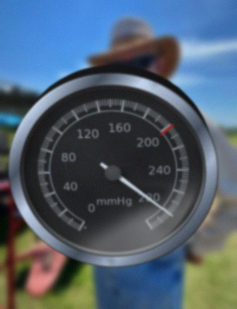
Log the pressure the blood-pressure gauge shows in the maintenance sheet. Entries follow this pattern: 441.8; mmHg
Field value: 280; mmHg
